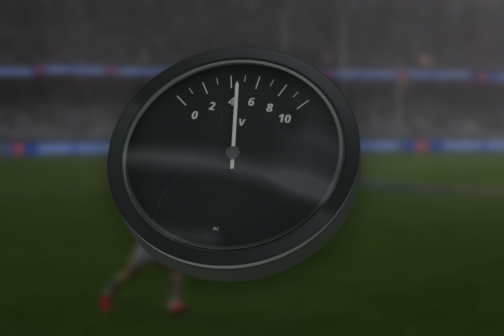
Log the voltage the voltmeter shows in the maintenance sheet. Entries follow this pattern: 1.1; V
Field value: 4.5; V
